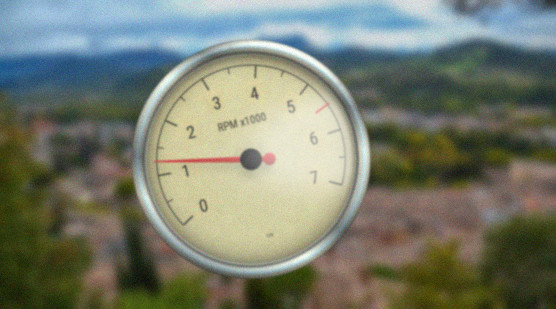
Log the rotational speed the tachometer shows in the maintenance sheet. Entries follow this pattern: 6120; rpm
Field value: 1250; rpm
